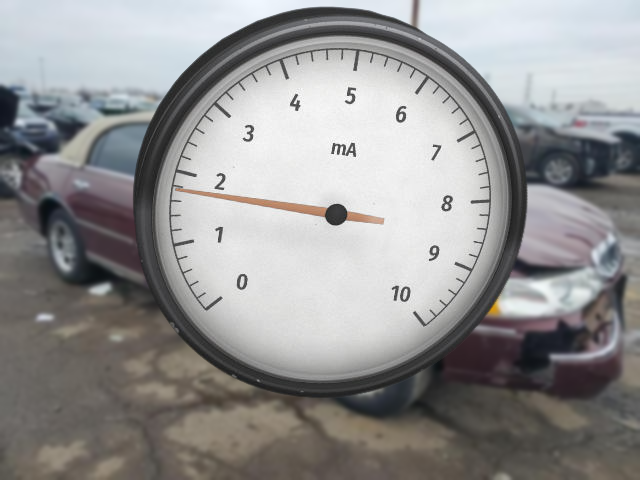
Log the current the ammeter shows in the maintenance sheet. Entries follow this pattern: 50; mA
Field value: 1.8; mA
